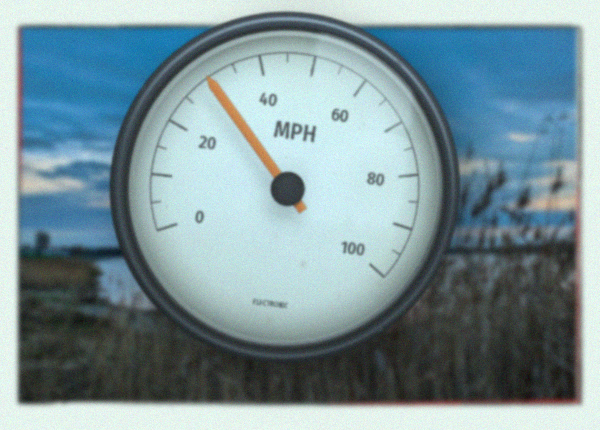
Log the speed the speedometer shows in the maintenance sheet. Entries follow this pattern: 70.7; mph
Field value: 30; mph
